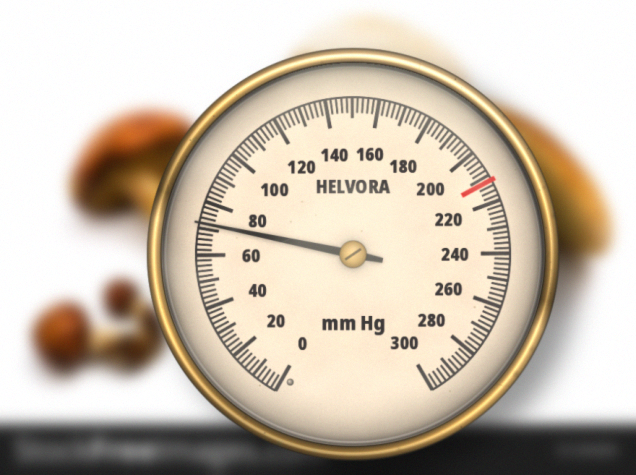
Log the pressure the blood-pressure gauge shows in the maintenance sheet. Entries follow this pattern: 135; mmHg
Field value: 72; mmHg
